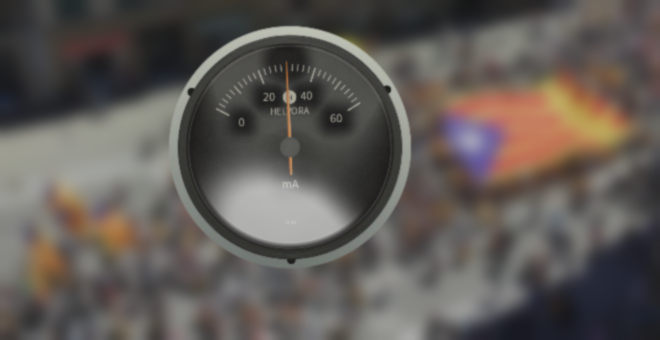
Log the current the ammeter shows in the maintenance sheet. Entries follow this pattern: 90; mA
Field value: 30; mA
